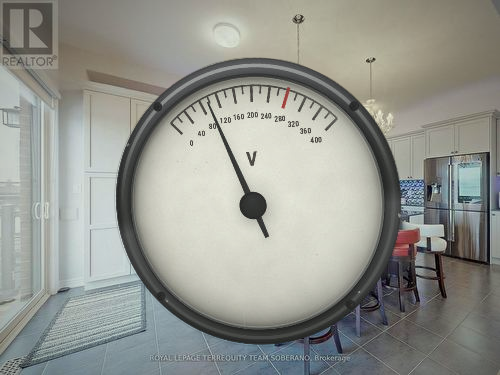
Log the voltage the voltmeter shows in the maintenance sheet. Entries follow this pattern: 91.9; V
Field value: 100; V
